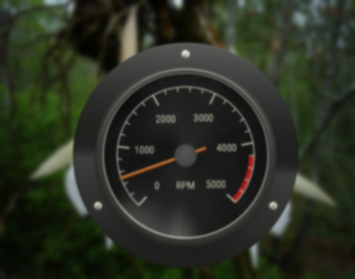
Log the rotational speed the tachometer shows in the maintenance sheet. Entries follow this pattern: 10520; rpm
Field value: 500; rpm
